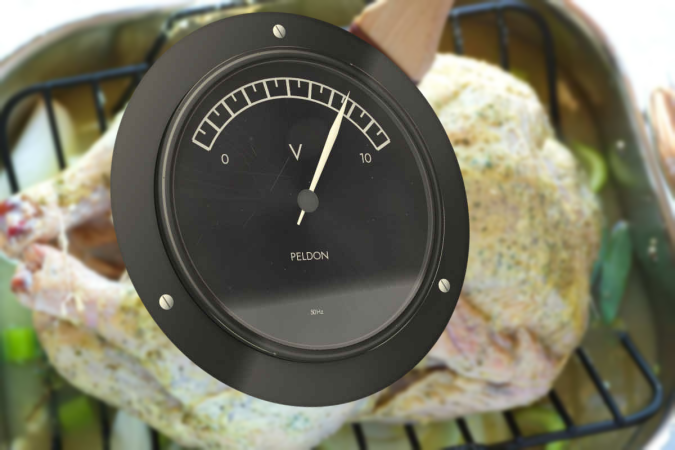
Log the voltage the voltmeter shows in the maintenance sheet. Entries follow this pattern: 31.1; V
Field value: 7.5; V
